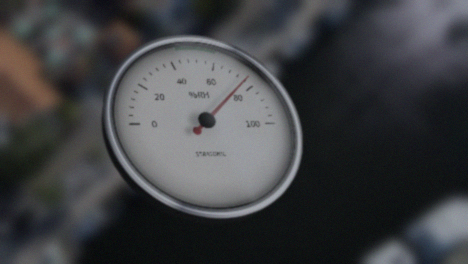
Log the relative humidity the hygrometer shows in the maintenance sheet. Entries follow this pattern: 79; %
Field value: 76; %
